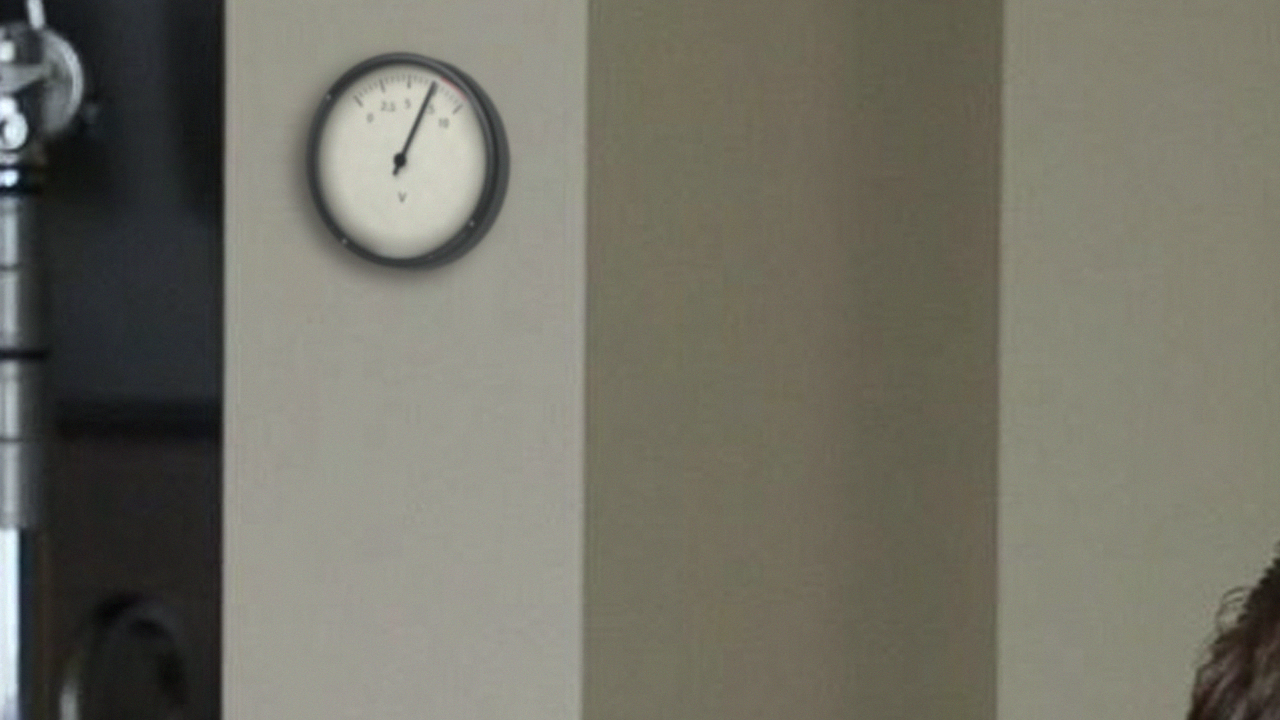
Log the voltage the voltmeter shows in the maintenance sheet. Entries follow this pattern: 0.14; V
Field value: 7.5; V
